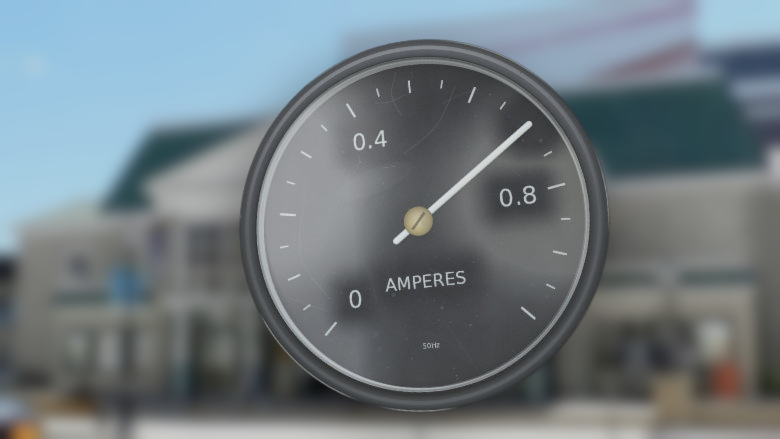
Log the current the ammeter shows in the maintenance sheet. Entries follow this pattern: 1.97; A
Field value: 0.7; A
